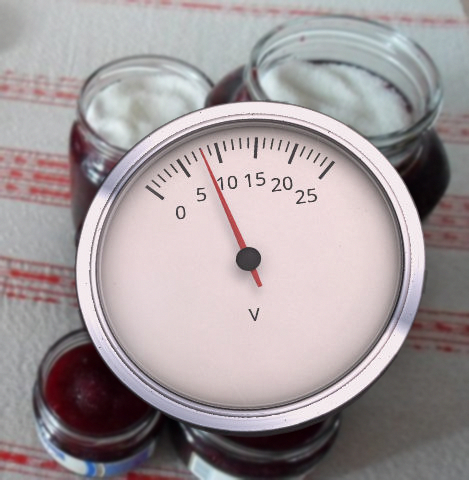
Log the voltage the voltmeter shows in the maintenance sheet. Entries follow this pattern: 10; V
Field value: 8; V
